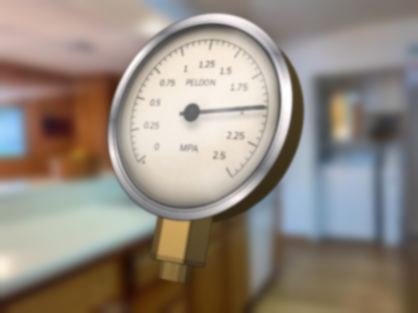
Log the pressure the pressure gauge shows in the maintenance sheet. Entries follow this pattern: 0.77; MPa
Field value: 2; MPa
